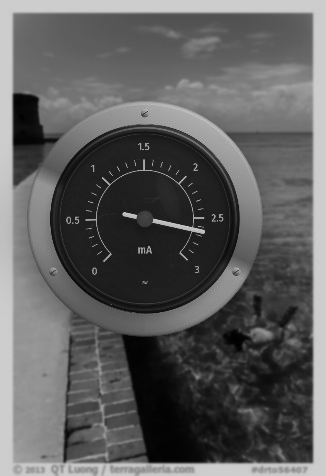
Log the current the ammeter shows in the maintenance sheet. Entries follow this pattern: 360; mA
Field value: 2.65; mA
